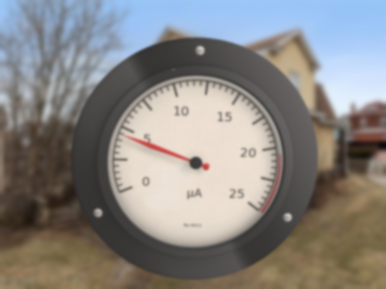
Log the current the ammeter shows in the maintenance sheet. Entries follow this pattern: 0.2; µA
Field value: 4.5; µA
